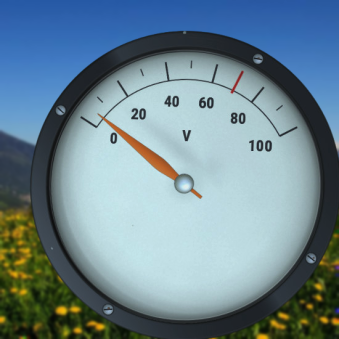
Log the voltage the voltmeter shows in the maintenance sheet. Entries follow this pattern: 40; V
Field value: 5; V
